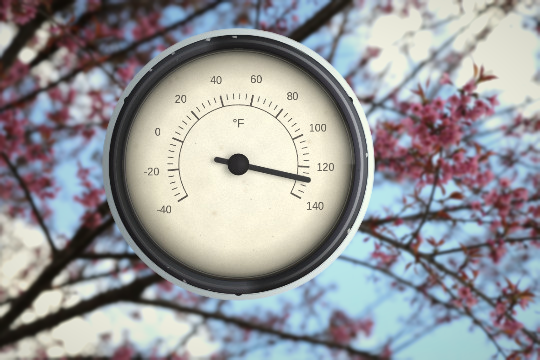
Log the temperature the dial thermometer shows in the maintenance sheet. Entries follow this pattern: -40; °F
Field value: 128; °F
